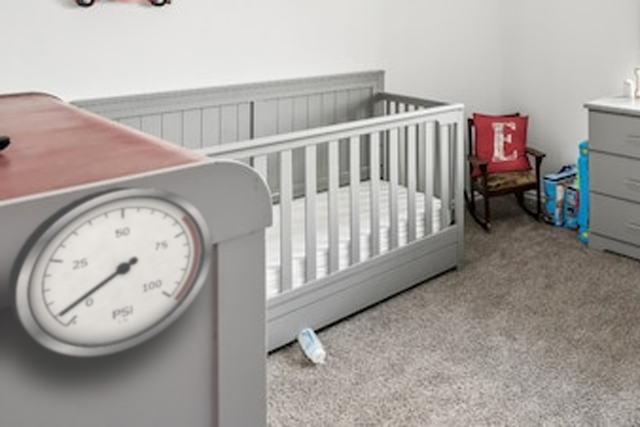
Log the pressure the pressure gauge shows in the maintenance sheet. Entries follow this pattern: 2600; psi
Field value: 5; psi
